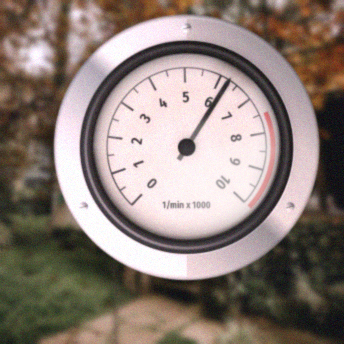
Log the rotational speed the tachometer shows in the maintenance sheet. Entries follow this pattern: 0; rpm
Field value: 6250; rpm
